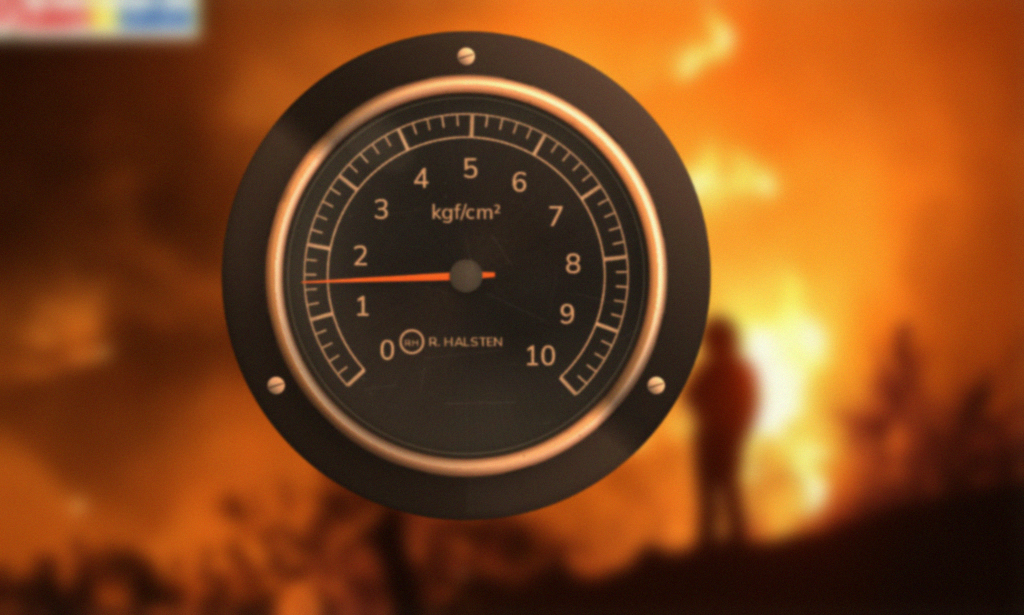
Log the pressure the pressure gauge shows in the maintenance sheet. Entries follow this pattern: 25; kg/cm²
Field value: 1.5; kg/cm²
